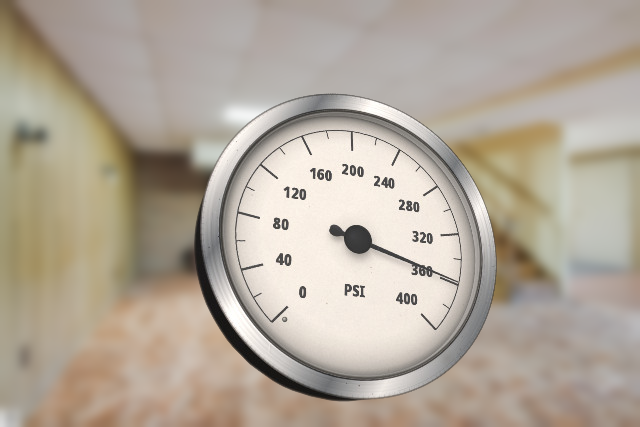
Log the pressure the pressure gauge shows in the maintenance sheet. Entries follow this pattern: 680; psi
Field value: 360; psi
